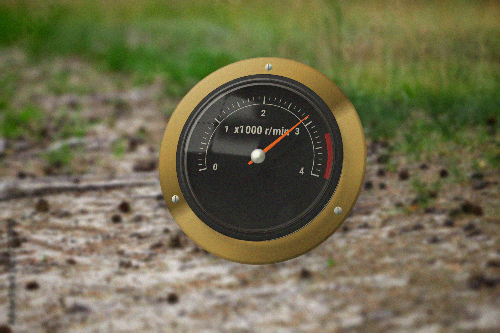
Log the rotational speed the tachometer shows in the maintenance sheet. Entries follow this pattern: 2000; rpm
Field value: 2900; rpm
